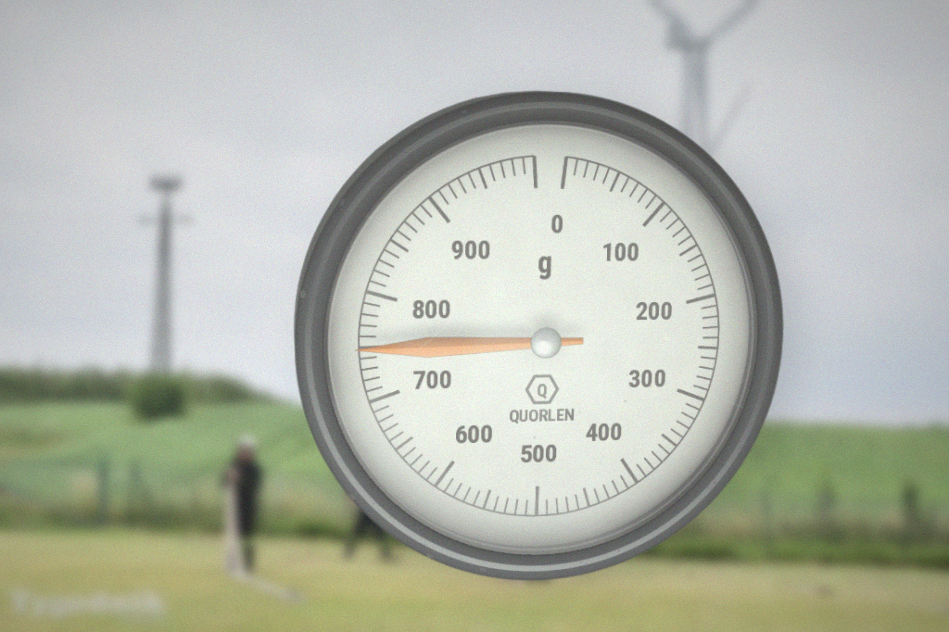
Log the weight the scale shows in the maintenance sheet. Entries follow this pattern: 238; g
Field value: 750; g
